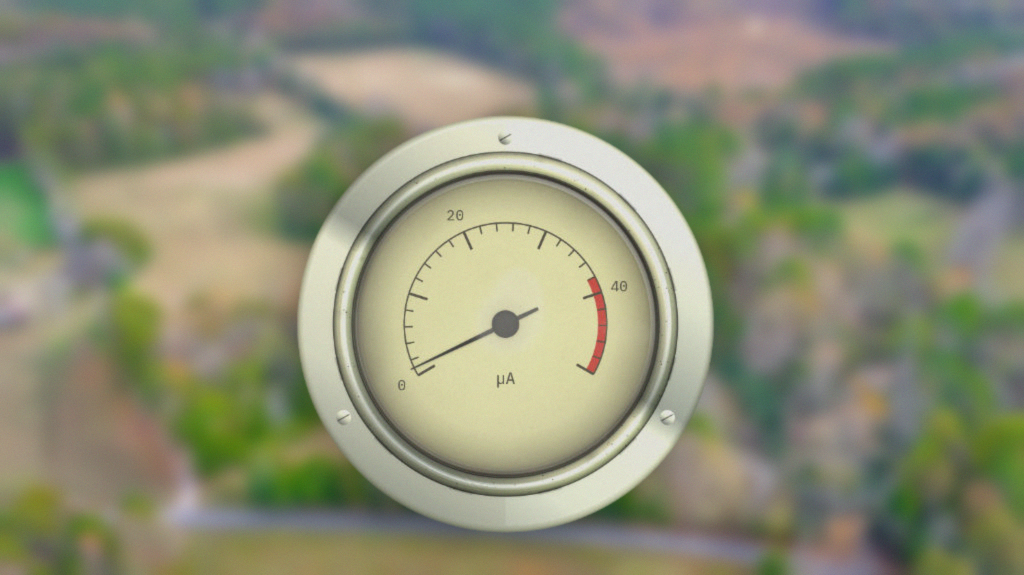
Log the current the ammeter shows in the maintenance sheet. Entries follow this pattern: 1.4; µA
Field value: 1; µA
